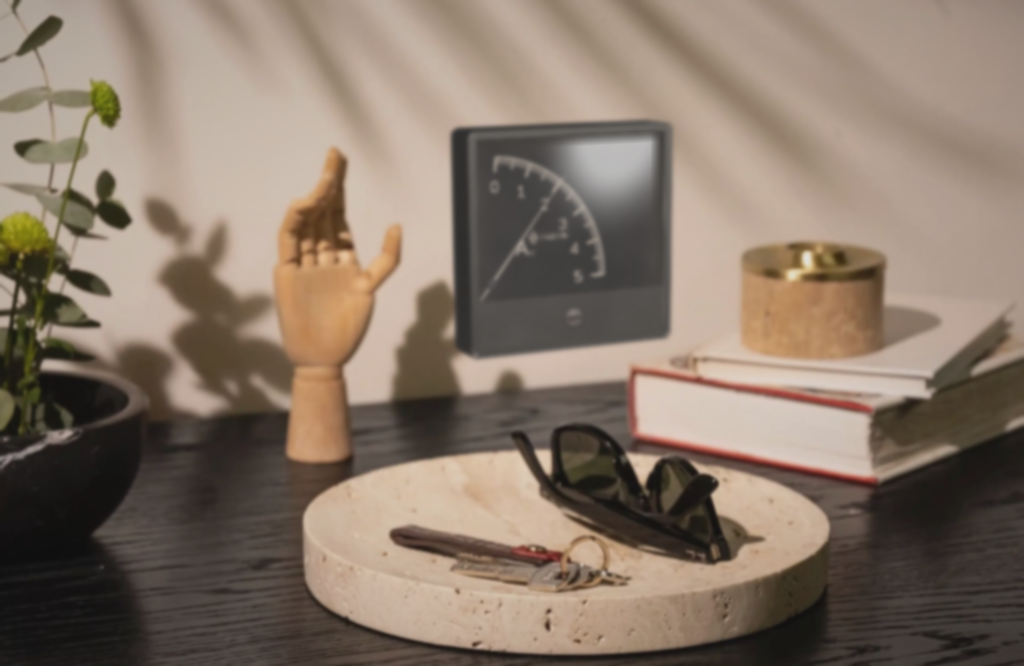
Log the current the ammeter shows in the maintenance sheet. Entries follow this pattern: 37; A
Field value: 2; A
